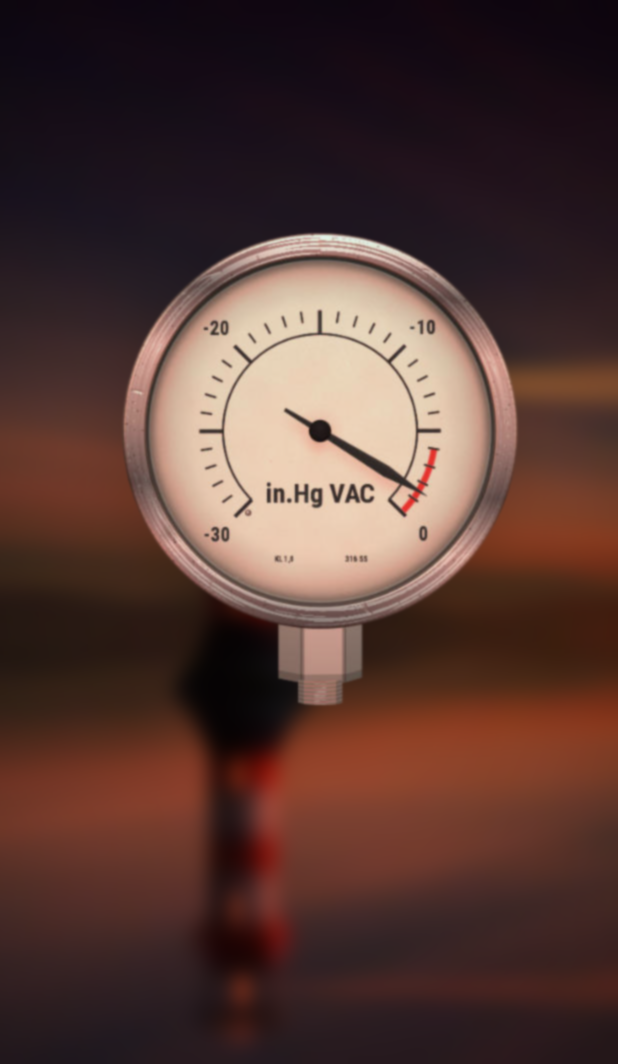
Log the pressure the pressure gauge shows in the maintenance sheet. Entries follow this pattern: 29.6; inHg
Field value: -1.5; inHg
